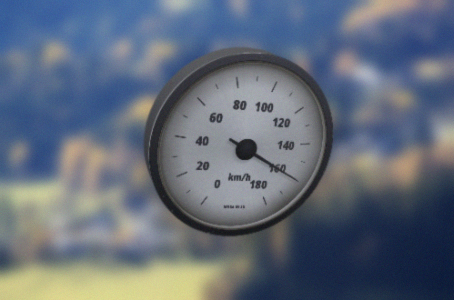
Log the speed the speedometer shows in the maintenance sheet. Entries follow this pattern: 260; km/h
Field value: 160; km/h
